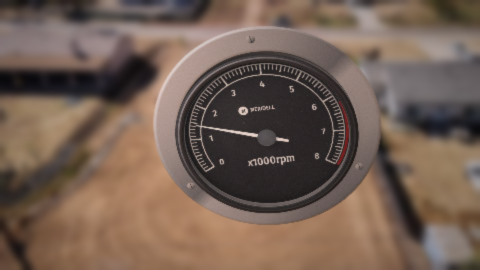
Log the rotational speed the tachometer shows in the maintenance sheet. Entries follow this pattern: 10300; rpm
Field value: 1500; rpm
